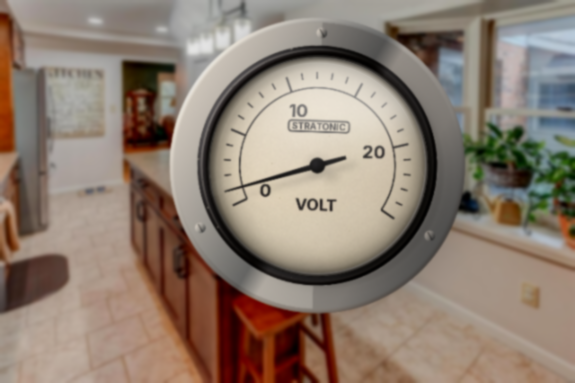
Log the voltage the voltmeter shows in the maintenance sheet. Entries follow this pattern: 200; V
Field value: 1; V
